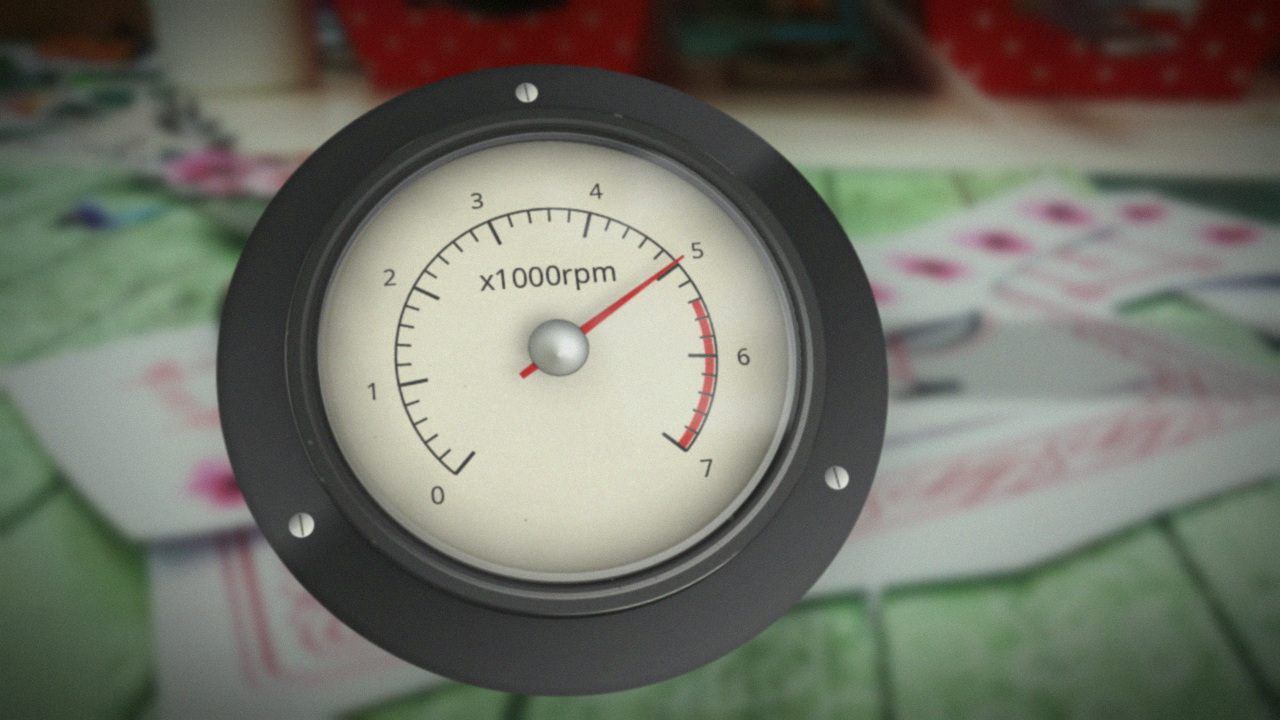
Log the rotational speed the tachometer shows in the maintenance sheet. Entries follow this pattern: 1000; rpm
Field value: 5000; rpm
